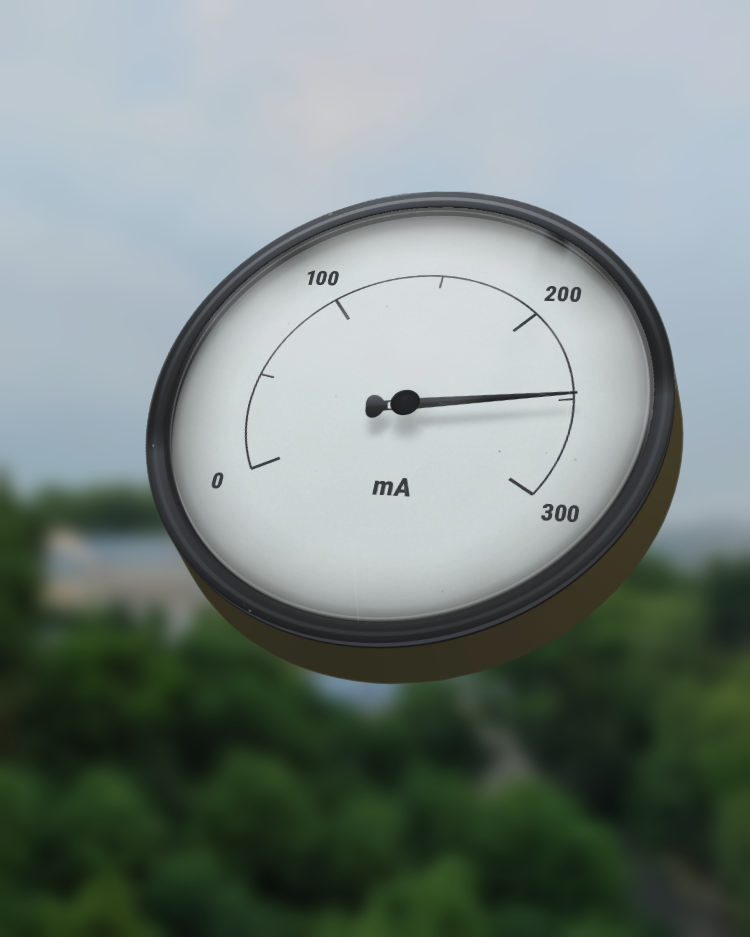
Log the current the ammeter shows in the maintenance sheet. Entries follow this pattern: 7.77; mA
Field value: 250; mA
